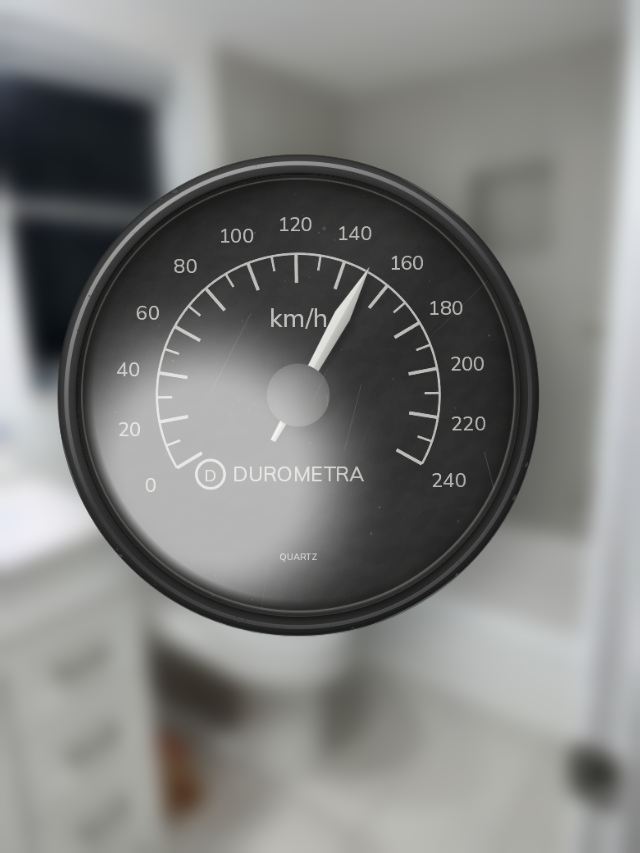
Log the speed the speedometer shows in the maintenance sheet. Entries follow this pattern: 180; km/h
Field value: 150; km/h
